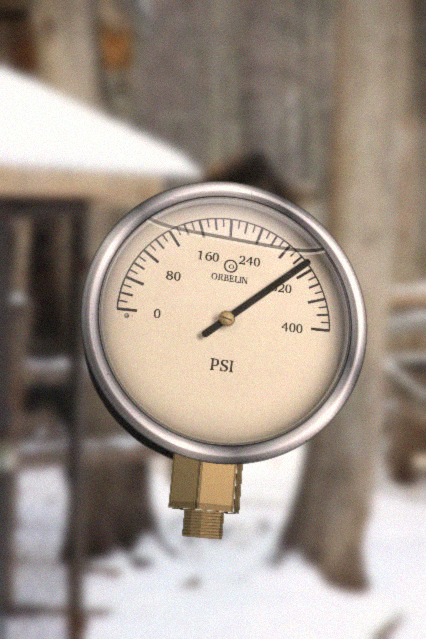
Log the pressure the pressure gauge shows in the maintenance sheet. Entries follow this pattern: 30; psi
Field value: 310; psi
